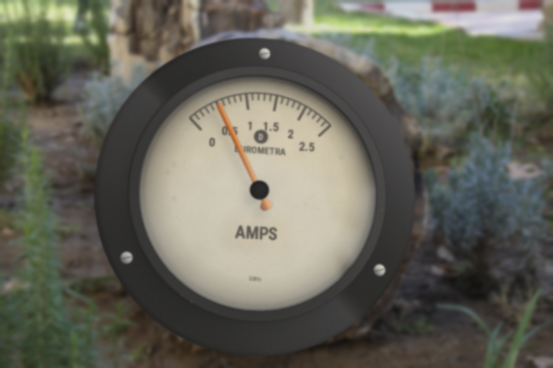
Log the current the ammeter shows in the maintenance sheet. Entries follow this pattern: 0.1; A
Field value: 0.5; A
